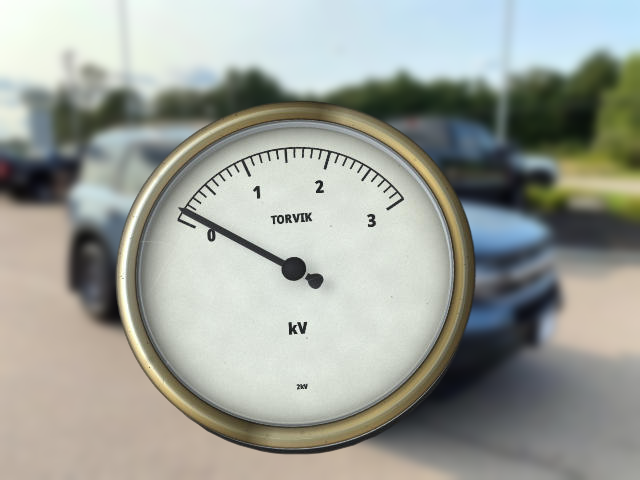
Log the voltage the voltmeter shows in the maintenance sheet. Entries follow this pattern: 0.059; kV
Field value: 0.1; kV
